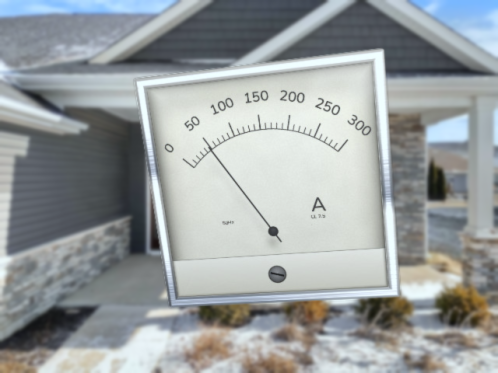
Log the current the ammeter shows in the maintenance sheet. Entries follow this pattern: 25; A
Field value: 50; A
